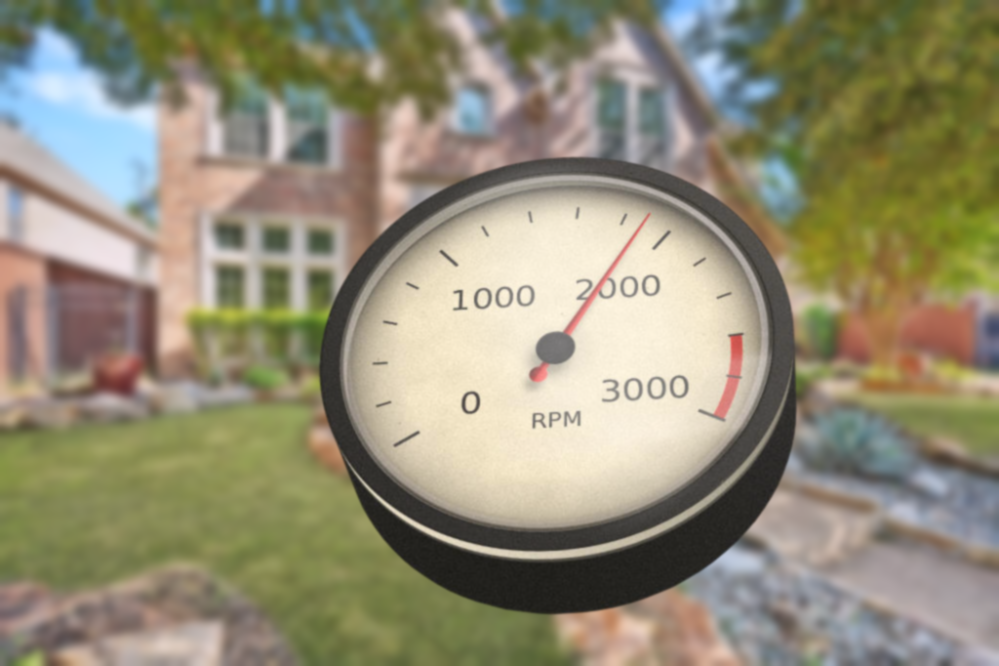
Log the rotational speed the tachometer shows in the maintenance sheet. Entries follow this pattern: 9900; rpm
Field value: 1900; rpm
